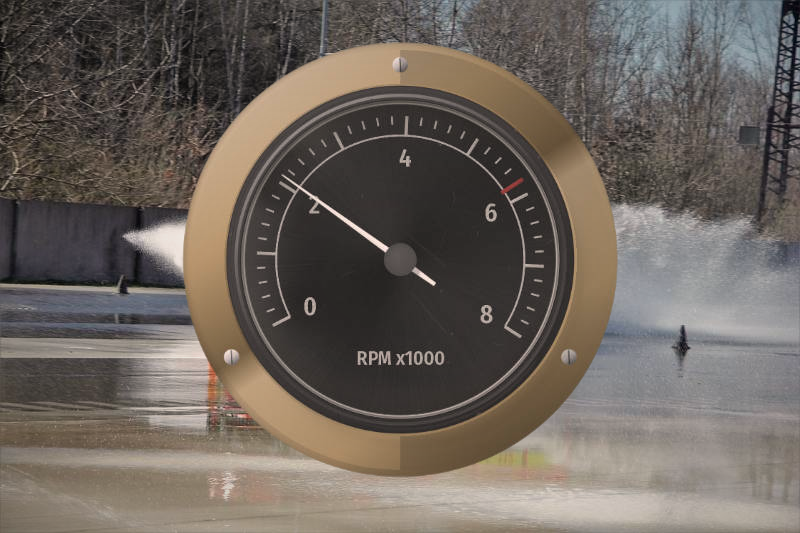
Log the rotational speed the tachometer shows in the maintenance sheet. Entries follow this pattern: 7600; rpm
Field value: 2100; rpm
